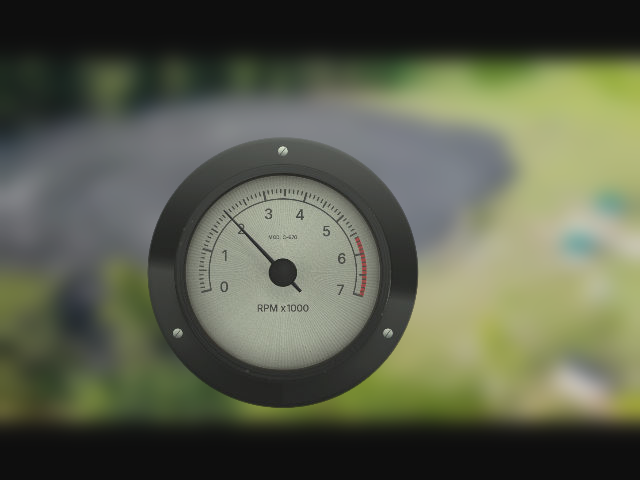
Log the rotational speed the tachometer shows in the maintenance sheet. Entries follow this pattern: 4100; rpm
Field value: 2000; rpm
